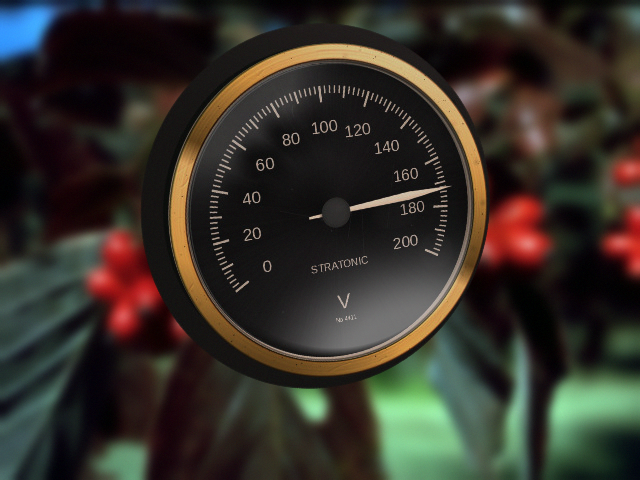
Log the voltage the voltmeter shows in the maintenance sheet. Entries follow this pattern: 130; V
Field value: 172; V
